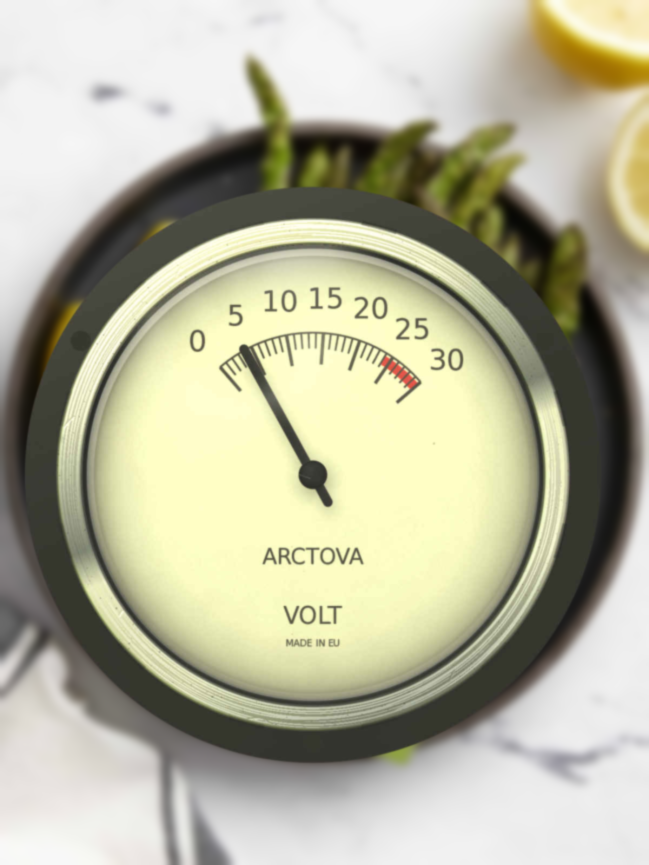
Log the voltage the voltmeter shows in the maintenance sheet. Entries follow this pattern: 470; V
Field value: 4; V
